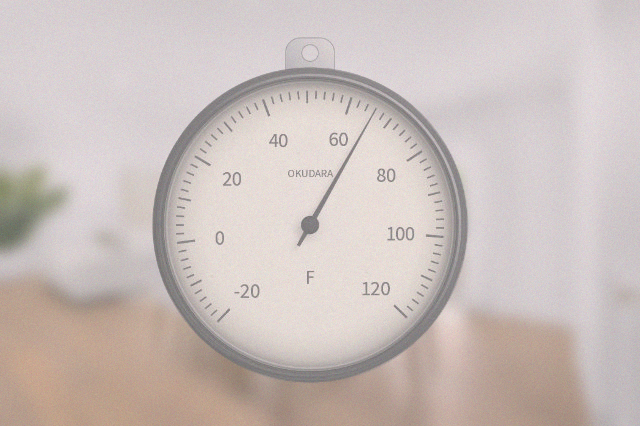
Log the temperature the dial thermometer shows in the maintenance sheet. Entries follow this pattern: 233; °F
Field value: 66; °F
